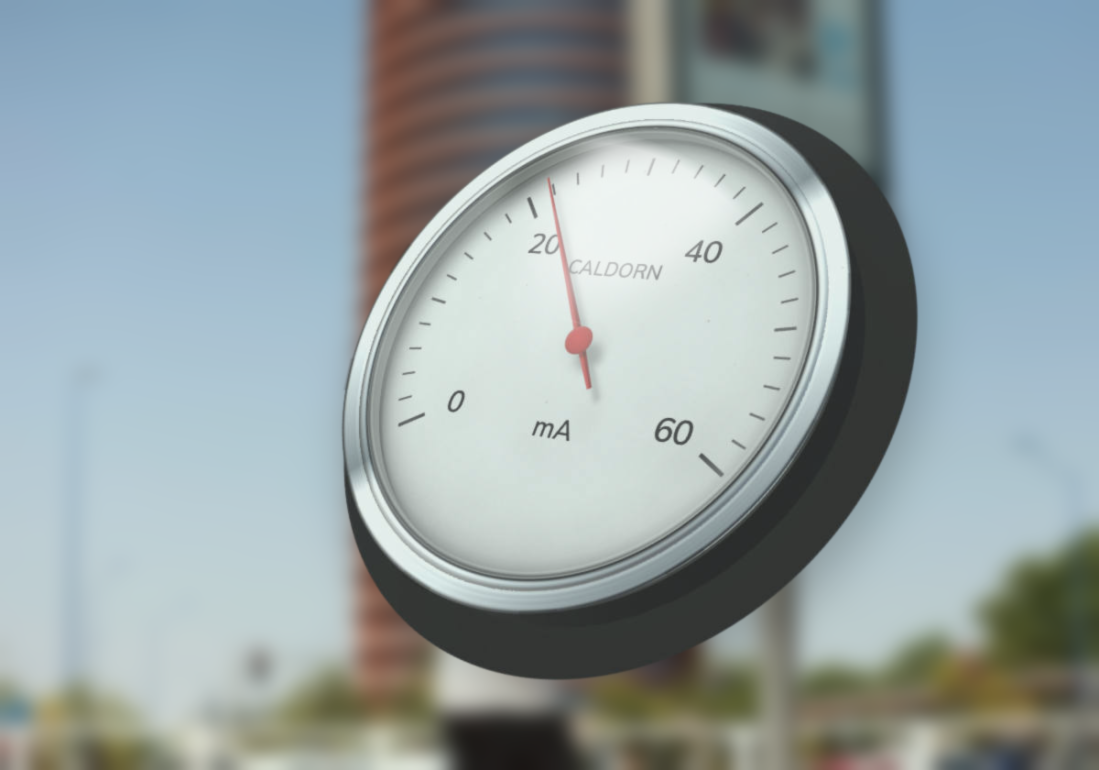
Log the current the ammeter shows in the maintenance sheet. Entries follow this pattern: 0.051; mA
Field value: 22; mA
